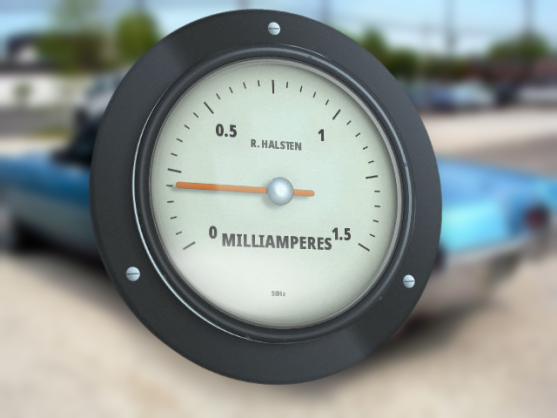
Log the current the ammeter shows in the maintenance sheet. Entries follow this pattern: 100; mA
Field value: 0.2; mA
